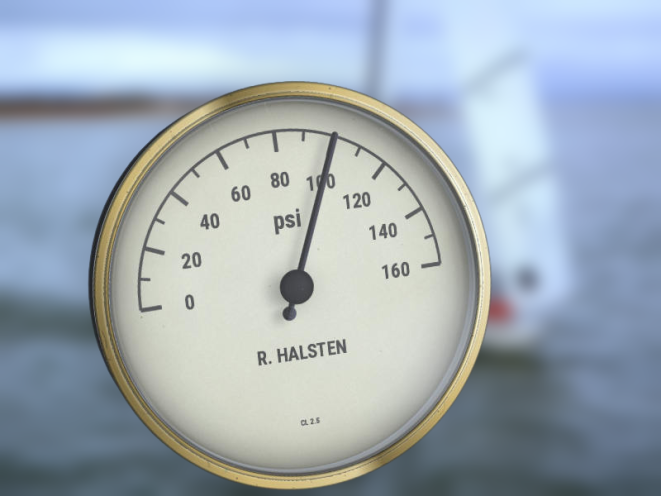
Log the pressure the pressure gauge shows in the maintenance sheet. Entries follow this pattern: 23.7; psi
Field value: 100; psi
